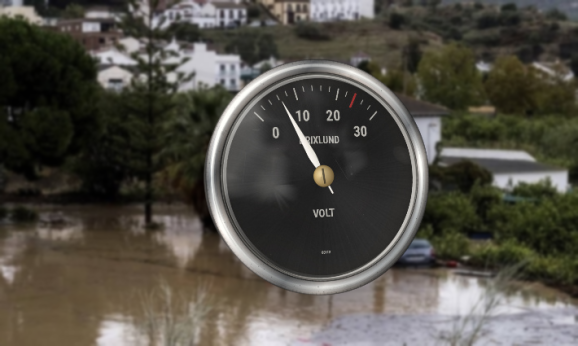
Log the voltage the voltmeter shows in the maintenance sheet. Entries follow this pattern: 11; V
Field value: 6; V
